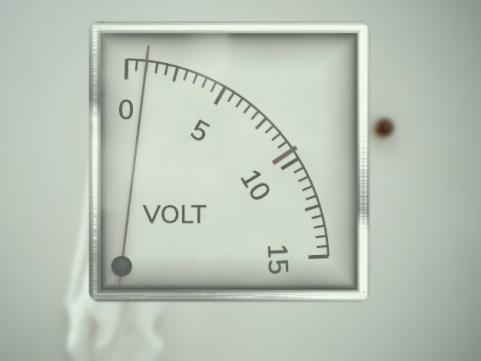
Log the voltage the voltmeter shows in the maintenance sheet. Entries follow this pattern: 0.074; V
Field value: 1; V
